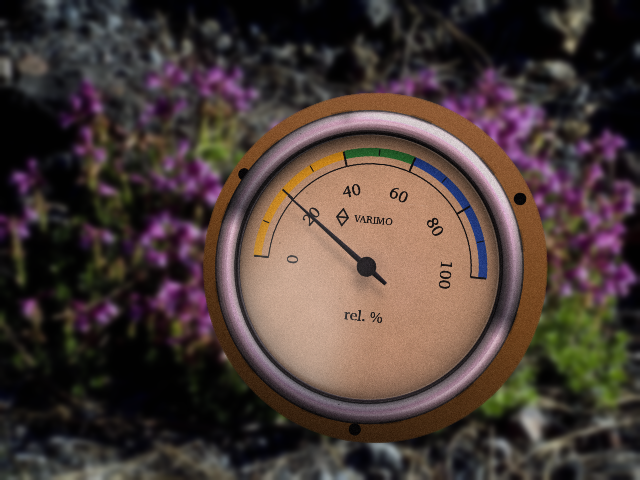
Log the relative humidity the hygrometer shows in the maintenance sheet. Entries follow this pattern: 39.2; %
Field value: 20; %
